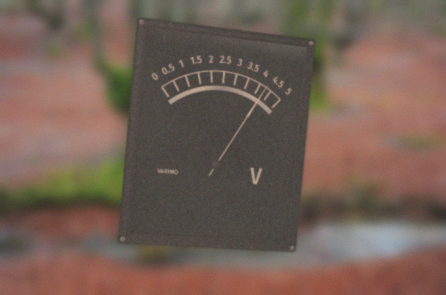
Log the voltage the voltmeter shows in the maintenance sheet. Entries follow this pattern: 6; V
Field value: 4.25; V
